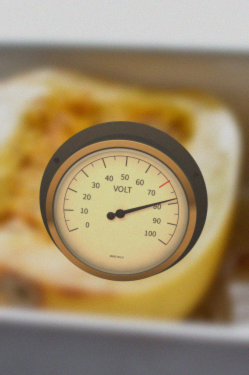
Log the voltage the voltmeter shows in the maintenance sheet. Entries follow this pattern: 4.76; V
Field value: 77.5; V
